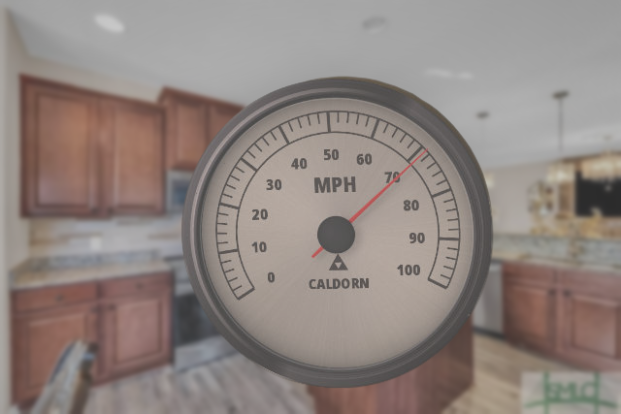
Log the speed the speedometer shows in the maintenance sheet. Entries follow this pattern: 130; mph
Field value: 71; mph
